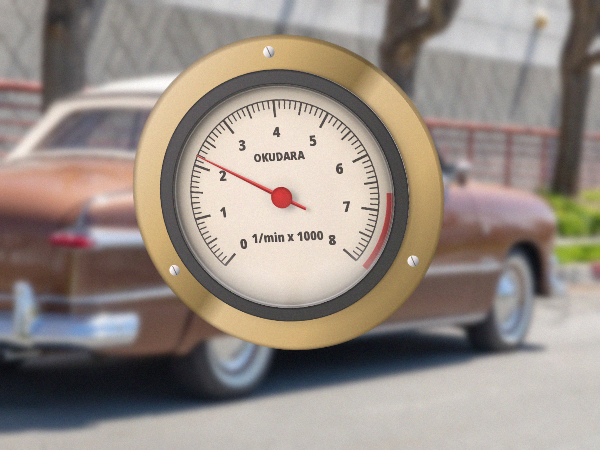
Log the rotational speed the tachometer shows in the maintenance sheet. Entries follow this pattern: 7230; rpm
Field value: 2200; rpm
